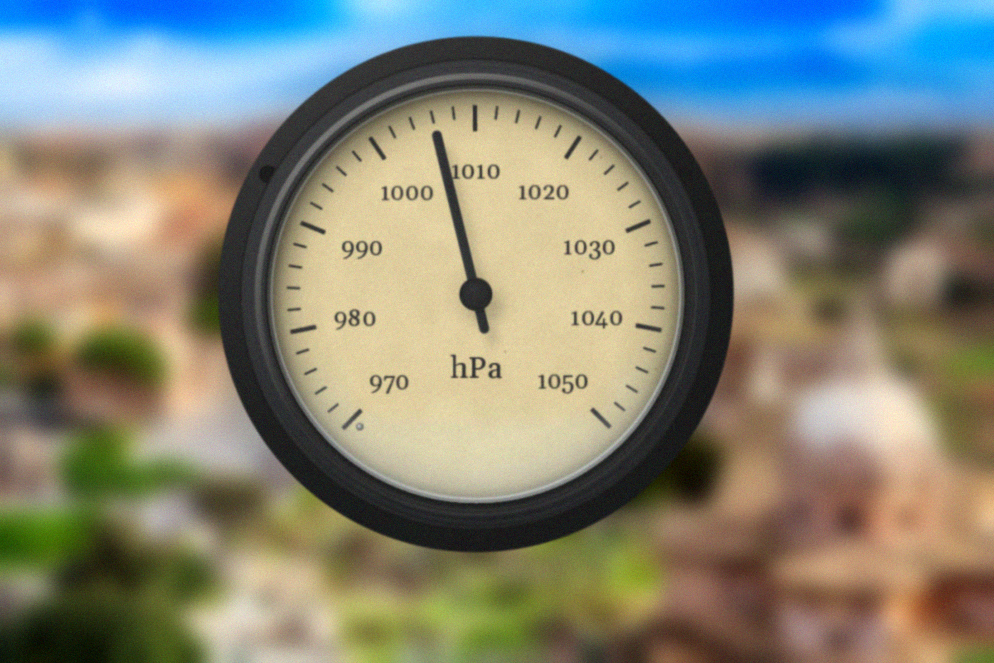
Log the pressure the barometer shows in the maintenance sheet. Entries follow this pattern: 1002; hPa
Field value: 1006; hPa
